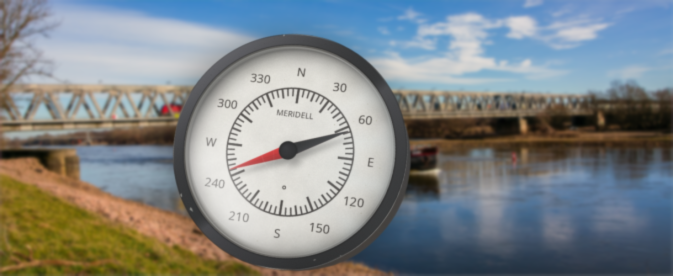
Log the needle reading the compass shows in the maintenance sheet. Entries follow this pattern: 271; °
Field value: 245; °
